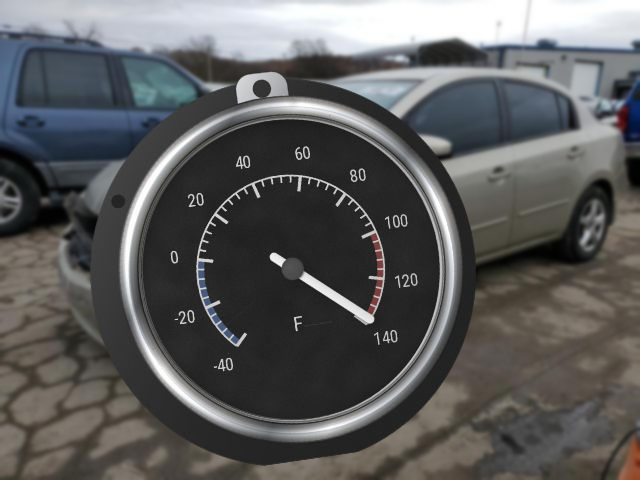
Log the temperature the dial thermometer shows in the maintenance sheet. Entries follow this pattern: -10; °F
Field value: 138; °F
